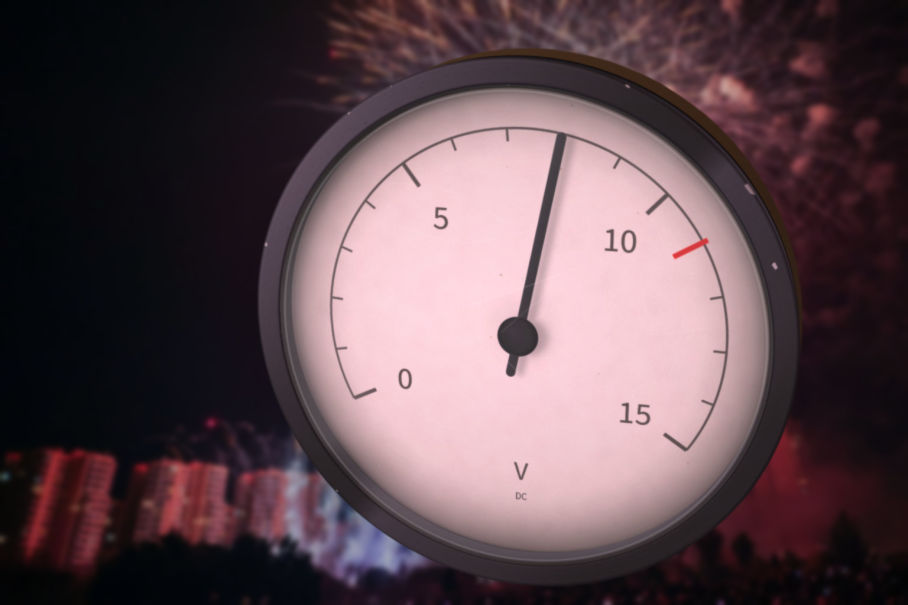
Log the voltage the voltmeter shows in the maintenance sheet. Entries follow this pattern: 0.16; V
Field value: 8; V
